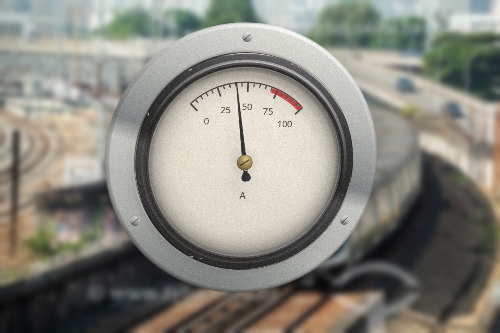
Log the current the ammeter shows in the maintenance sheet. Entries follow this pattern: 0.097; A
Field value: 40; A
